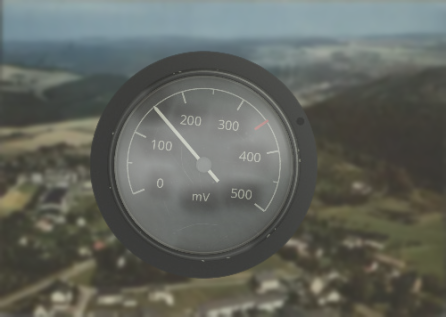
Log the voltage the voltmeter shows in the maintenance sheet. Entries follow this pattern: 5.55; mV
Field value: 150; mV
